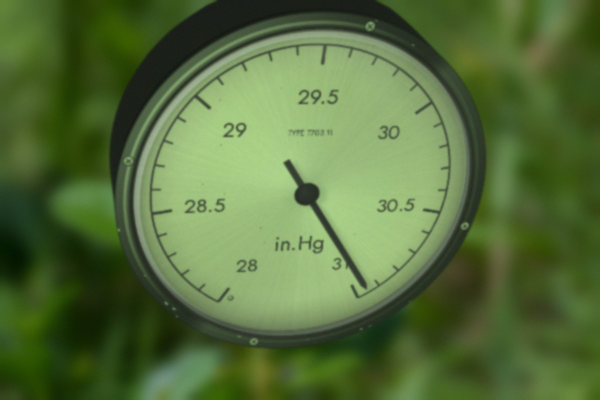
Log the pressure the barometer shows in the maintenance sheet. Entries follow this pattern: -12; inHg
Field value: 30.95; inHg
